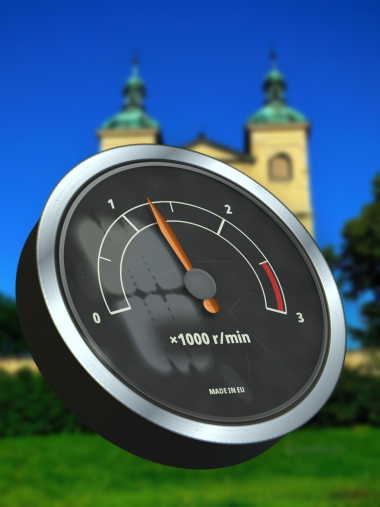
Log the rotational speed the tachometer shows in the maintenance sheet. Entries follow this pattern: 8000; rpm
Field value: 1250; rpm
